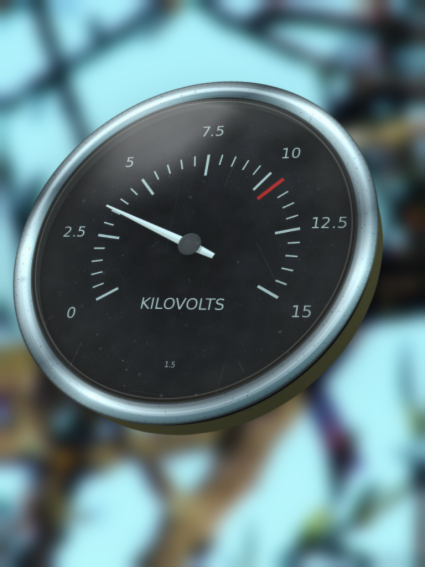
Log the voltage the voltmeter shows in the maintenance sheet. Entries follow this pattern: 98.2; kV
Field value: 3.5; kV
